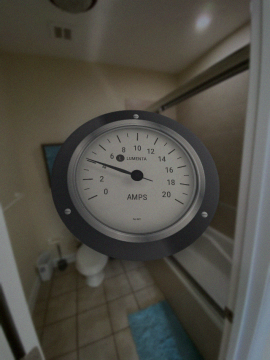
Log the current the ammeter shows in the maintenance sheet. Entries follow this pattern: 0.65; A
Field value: 4; A
